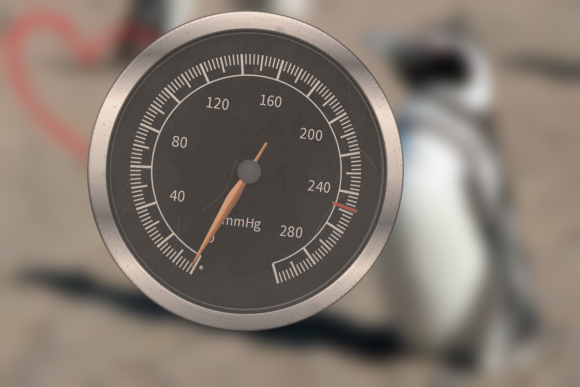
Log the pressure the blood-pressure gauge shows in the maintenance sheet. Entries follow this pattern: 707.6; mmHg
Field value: 2; mmHg
